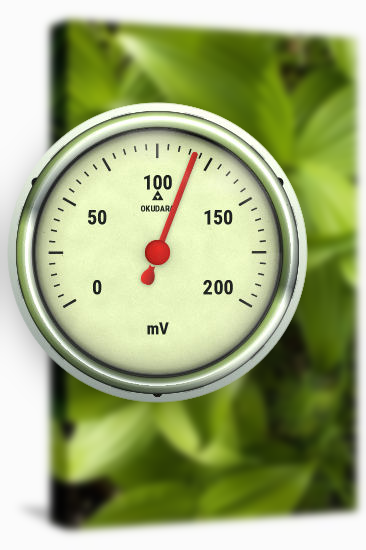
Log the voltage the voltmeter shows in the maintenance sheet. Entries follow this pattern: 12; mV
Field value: 117.5; mV
